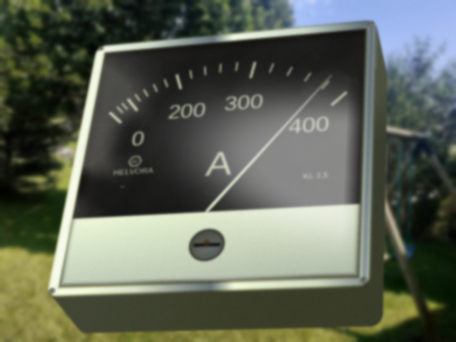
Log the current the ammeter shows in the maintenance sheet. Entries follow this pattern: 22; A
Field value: 380; A
